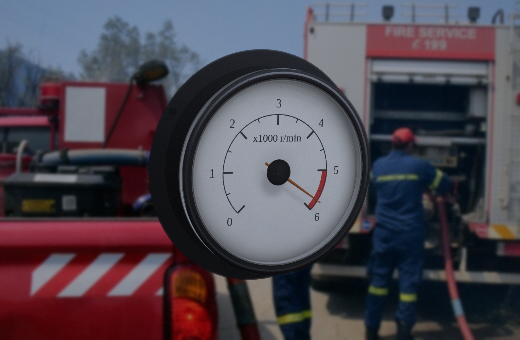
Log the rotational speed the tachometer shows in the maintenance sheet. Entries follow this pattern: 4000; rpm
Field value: 5750; rpm
